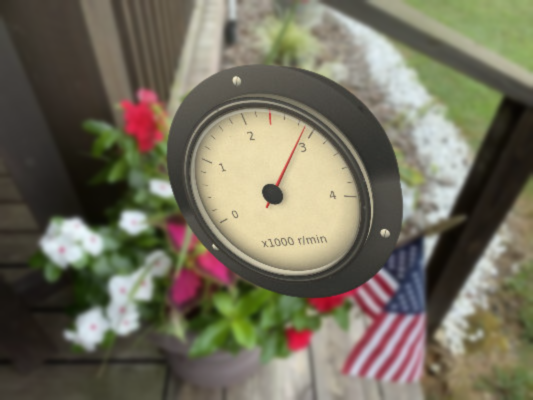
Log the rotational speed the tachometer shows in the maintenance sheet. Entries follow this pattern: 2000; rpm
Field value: 2900; rpm
